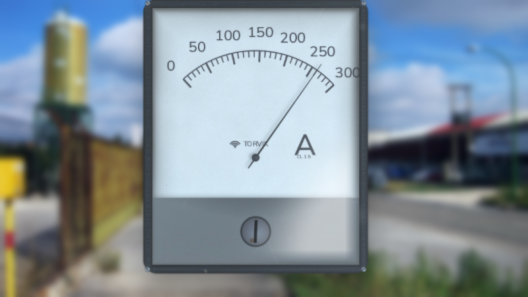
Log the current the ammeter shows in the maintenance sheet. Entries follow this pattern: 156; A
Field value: 260; A
